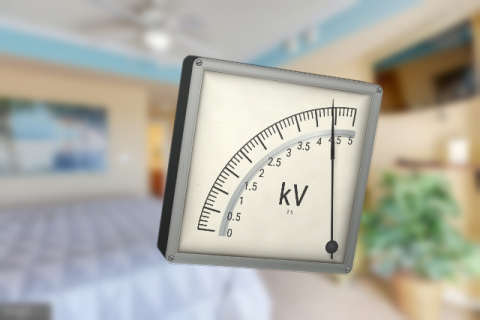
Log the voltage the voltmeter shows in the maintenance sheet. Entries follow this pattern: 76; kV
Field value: 4.4; kV
